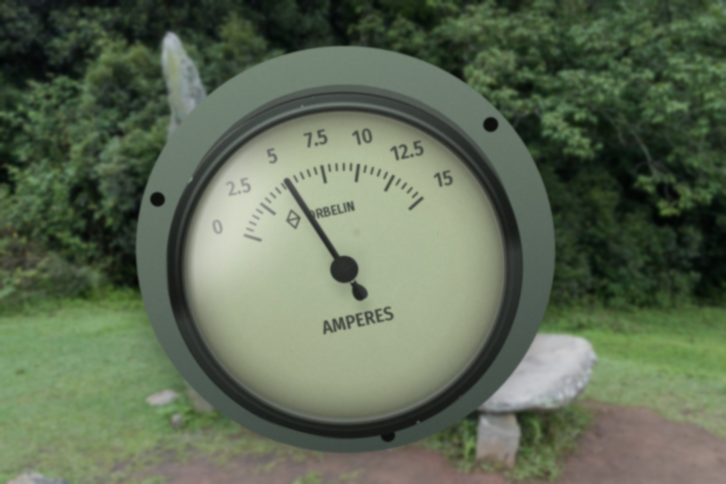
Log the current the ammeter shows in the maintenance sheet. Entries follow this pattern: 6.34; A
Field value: 5; A
